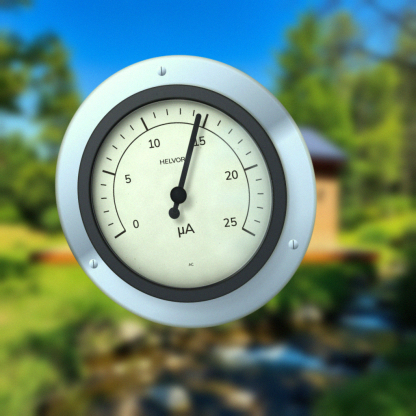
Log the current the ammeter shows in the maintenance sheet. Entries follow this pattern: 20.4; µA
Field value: 14.5; µA
